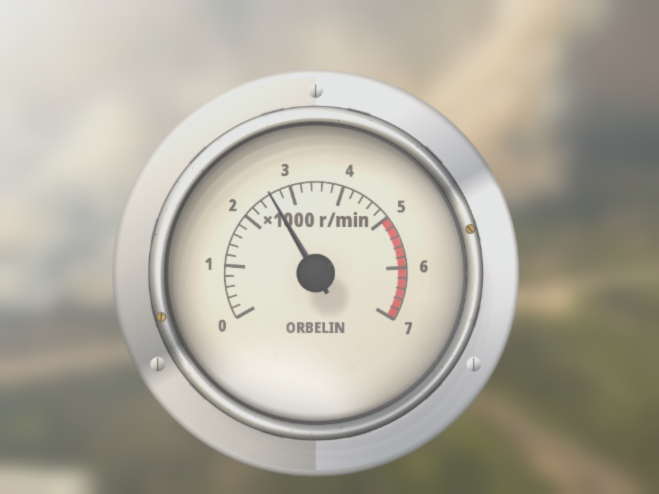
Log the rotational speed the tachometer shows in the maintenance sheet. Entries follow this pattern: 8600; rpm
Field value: 2600; rpm
